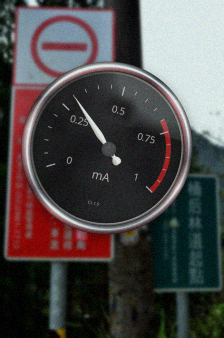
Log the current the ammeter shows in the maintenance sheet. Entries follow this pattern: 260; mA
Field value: 0.3; mA
